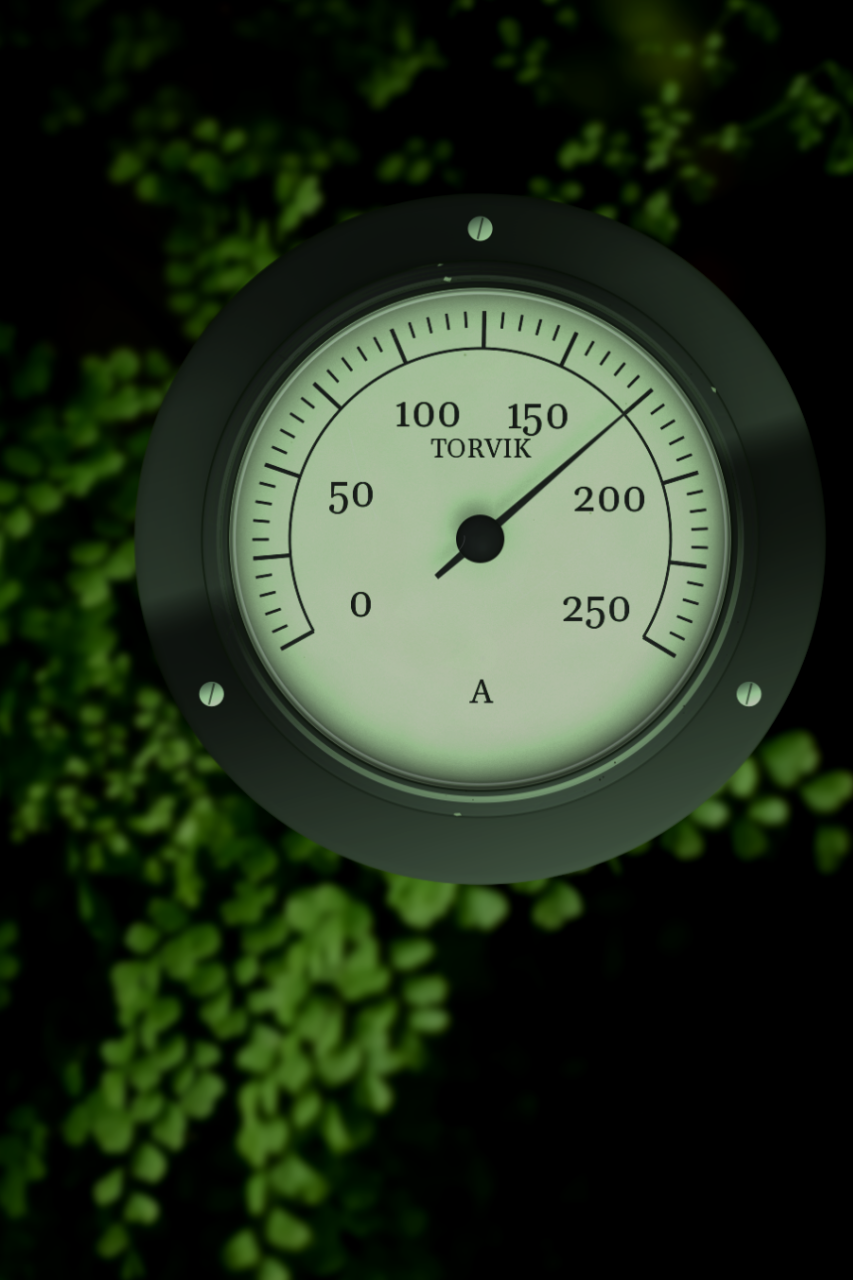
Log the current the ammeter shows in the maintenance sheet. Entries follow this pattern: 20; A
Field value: 175; A
